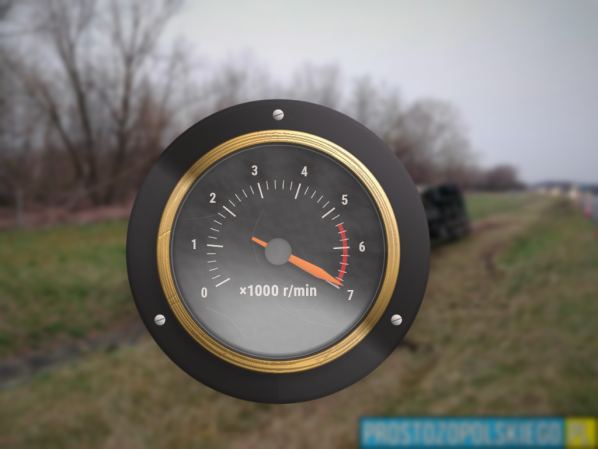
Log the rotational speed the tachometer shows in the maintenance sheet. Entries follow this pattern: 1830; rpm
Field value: 6900; rpm
